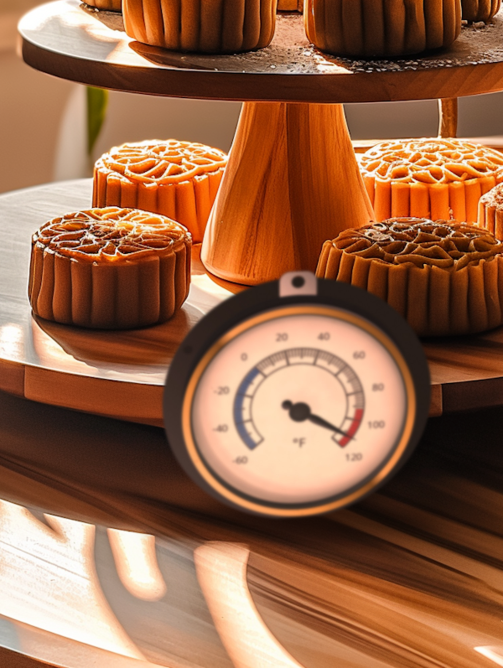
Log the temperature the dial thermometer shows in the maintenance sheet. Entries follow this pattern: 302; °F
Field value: 110; °F
